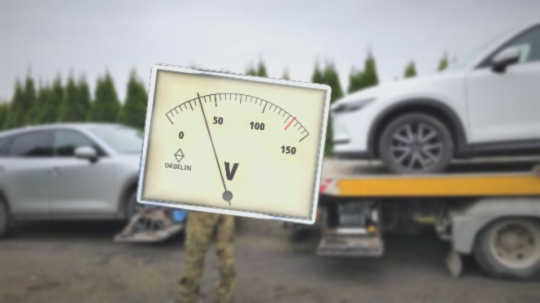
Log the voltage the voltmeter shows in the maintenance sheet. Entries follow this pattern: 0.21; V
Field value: 35; V
